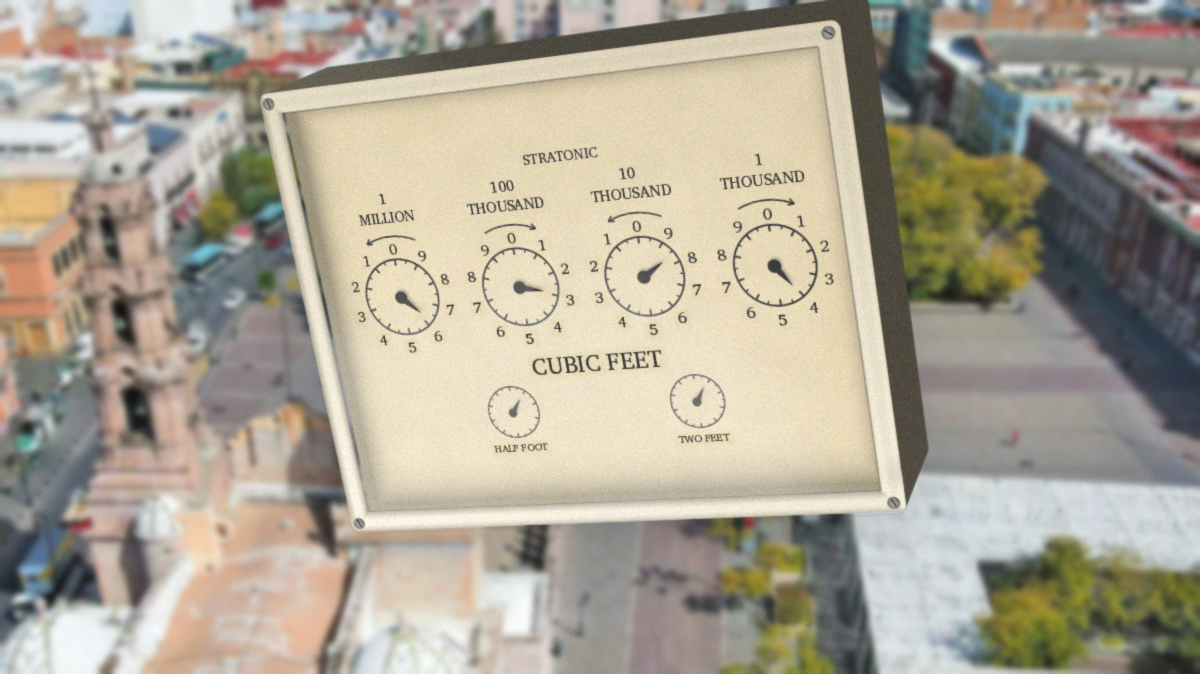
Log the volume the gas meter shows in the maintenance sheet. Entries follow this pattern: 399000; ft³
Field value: 628400; ft³
